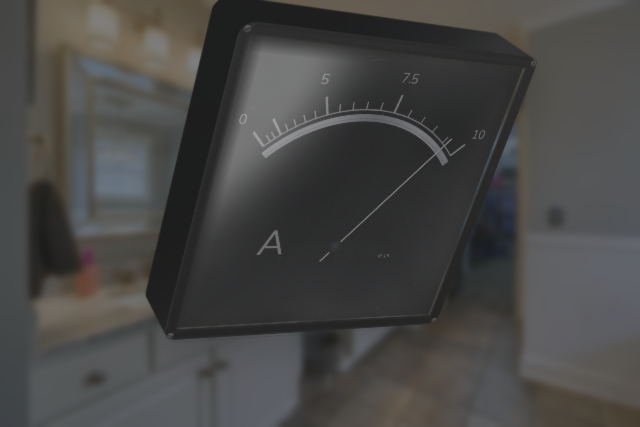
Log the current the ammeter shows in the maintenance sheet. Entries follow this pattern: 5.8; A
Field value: 9.5; A
